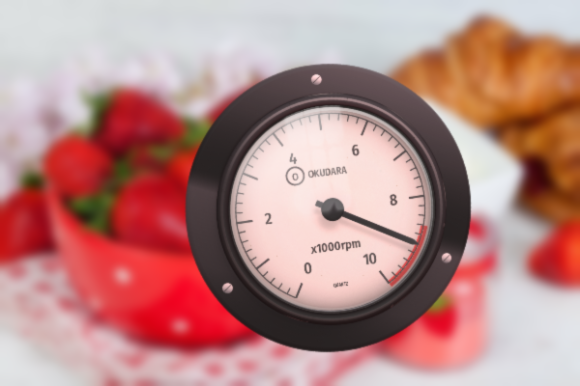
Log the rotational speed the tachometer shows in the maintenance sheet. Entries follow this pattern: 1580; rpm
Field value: 9000; rpm
